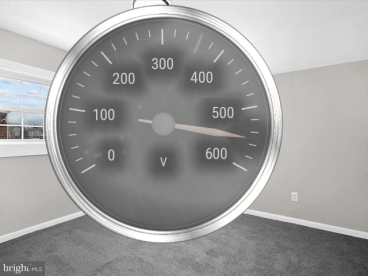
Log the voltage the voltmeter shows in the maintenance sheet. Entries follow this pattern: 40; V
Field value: 550; V
